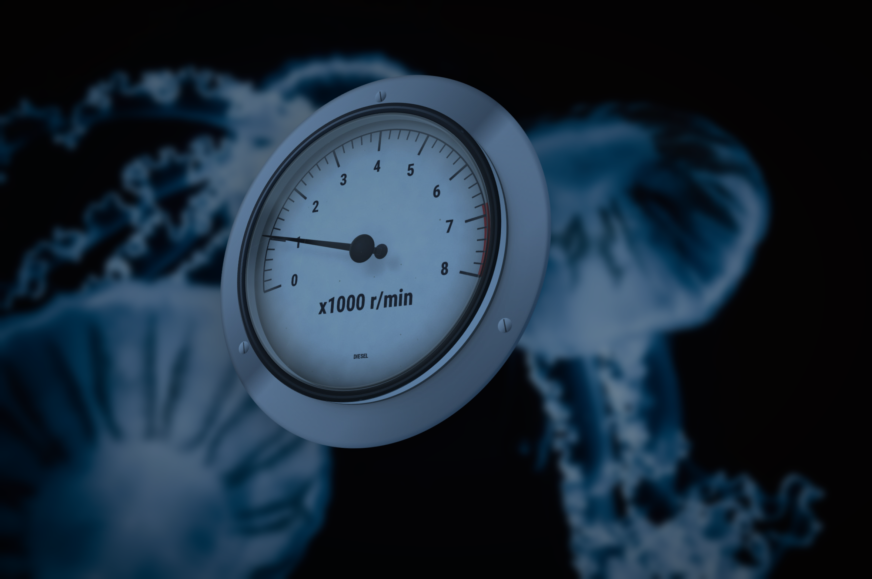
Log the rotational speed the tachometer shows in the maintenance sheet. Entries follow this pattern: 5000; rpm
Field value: 1000; rpm
